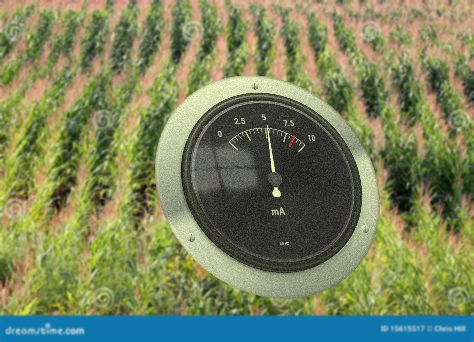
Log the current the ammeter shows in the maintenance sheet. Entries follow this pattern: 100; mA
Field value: 5; mA
